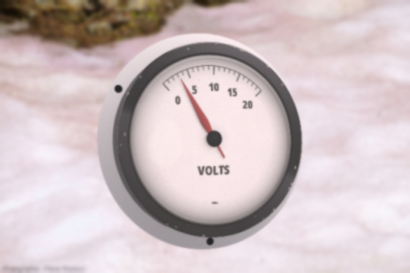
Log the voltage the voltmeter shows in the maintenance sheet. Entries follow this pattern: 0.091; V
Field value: 3; V
